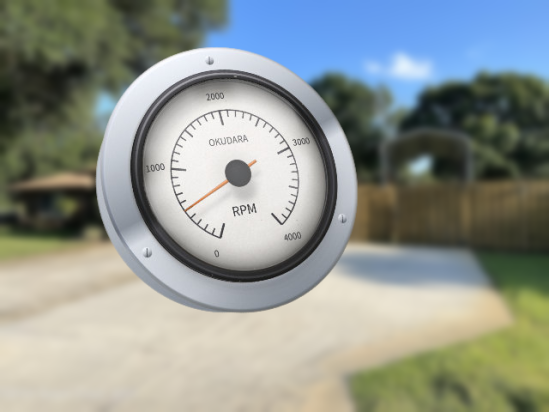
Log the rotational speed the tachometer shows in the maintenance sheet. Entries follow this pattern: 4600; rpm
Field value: 500; rpm
